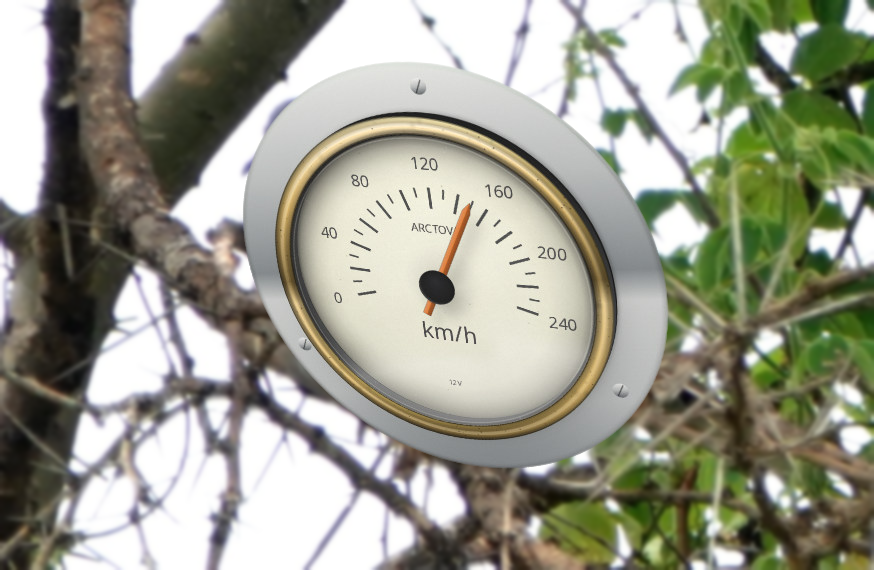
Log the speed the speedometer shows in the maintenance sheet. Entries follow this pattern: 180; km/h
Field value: 150; km/h
